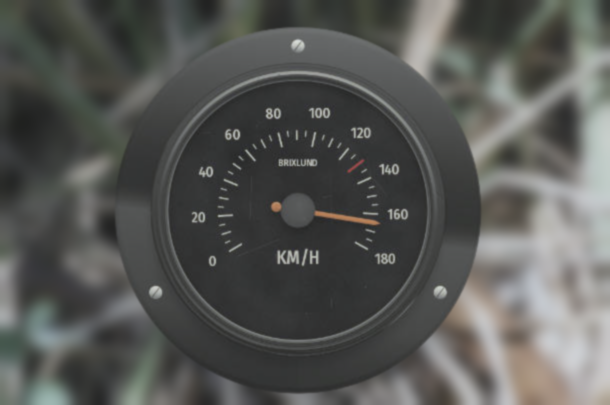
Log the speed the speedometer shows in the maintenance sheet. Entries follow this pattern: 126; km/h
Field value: 165; km/h
